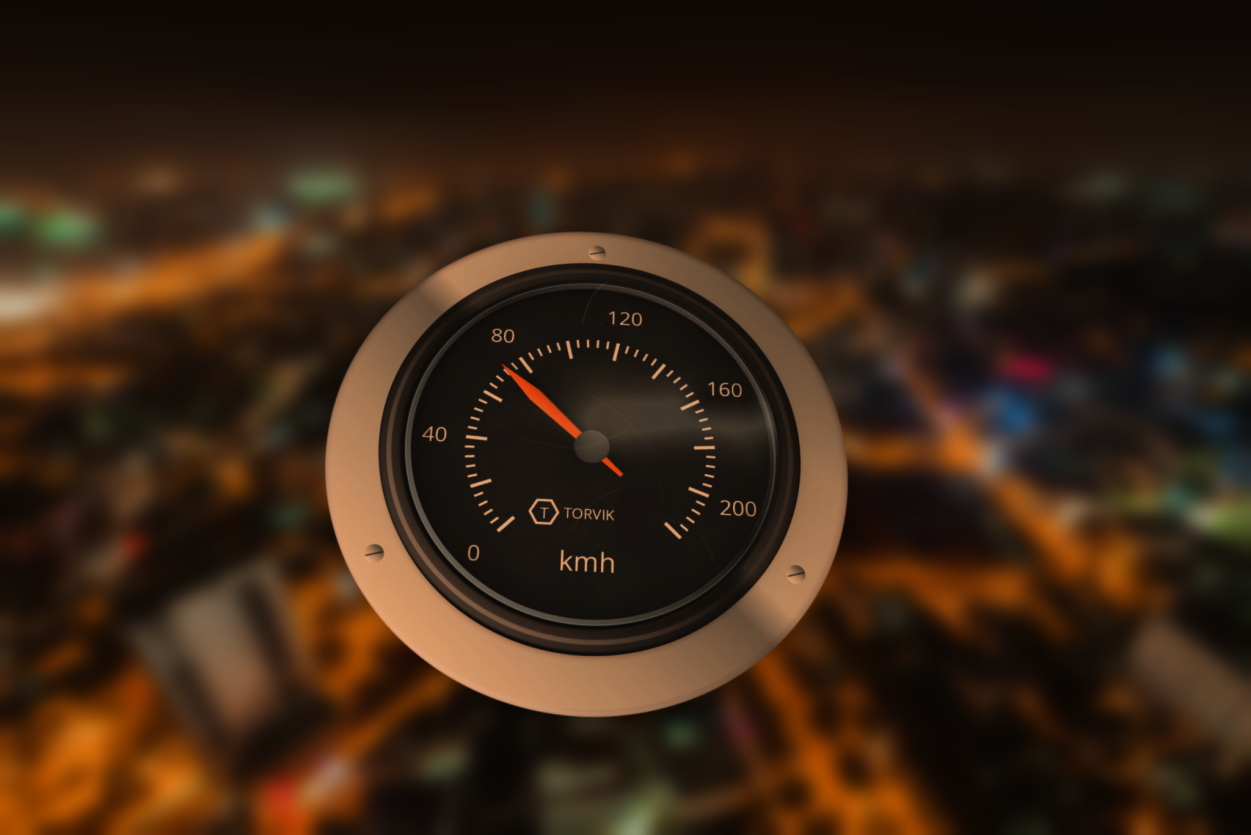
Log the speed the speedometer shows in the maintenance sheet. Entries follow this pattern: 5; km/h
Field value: 72; km/h
